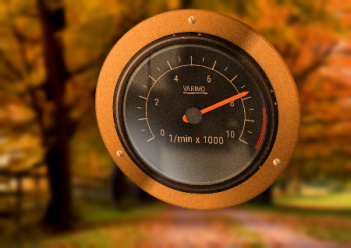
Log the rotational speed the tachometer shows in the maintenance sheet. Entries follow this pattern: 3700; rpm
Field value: 7750; rpm
